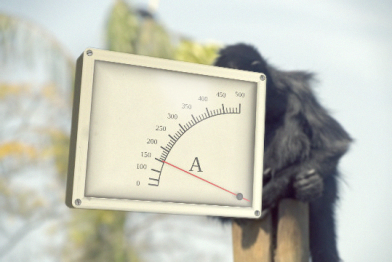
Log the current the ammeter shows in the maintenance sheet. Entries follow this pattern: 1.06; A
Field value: 150; A
